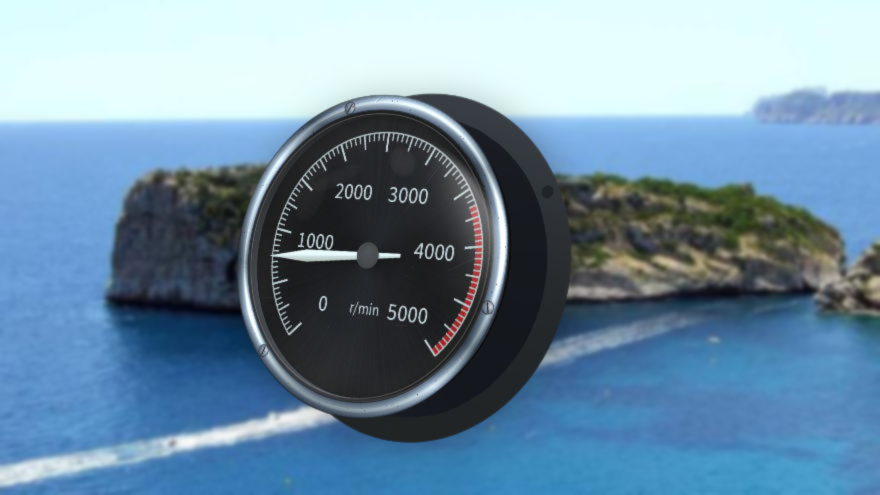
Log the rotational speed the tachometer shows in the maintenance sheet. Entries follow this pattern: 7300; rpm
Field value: 750; rpm
